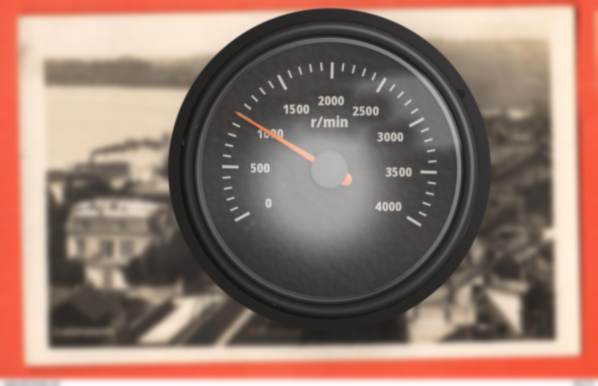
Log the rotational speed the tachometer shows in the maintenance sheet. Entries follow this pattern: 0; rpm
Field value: 1000; rpm
